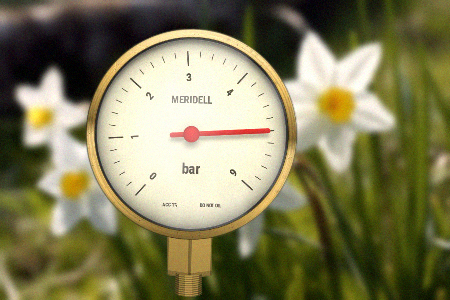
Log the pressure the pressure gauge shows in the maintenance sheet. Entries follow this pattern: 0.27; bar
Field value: 5; bar
